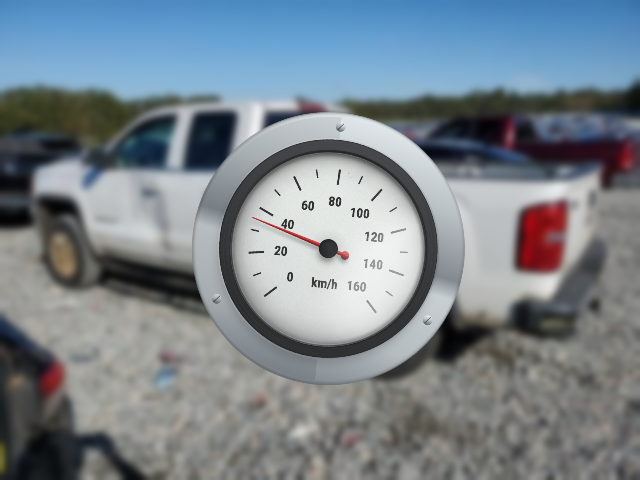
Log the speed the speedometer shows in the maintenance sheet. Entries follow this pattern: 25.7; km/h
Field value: 35; km/h
